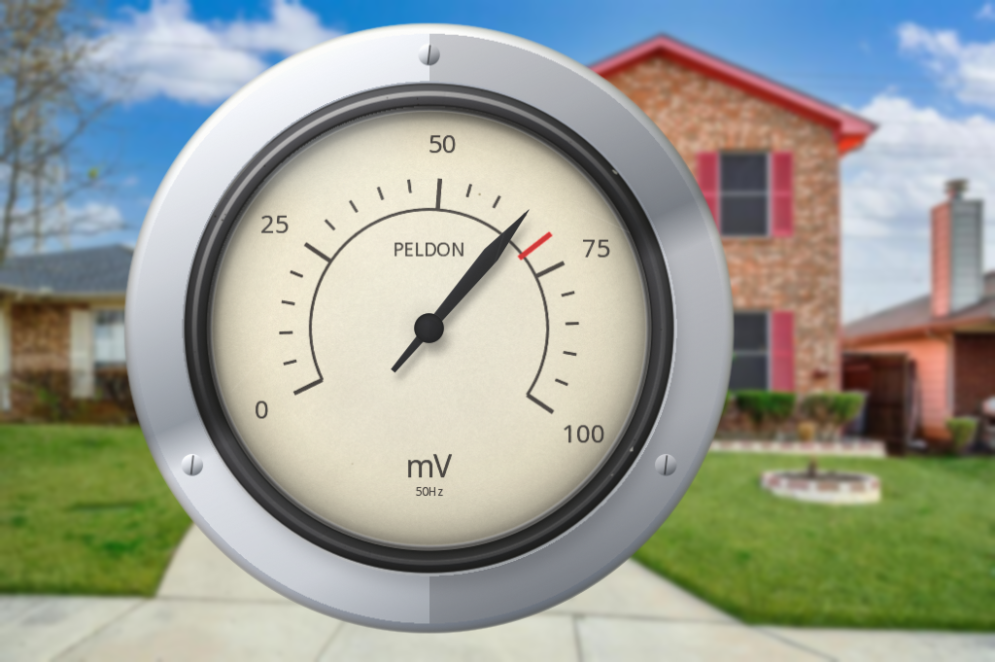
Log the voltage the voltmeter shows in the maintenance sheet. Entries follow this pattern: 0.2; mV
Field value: 65; mV
